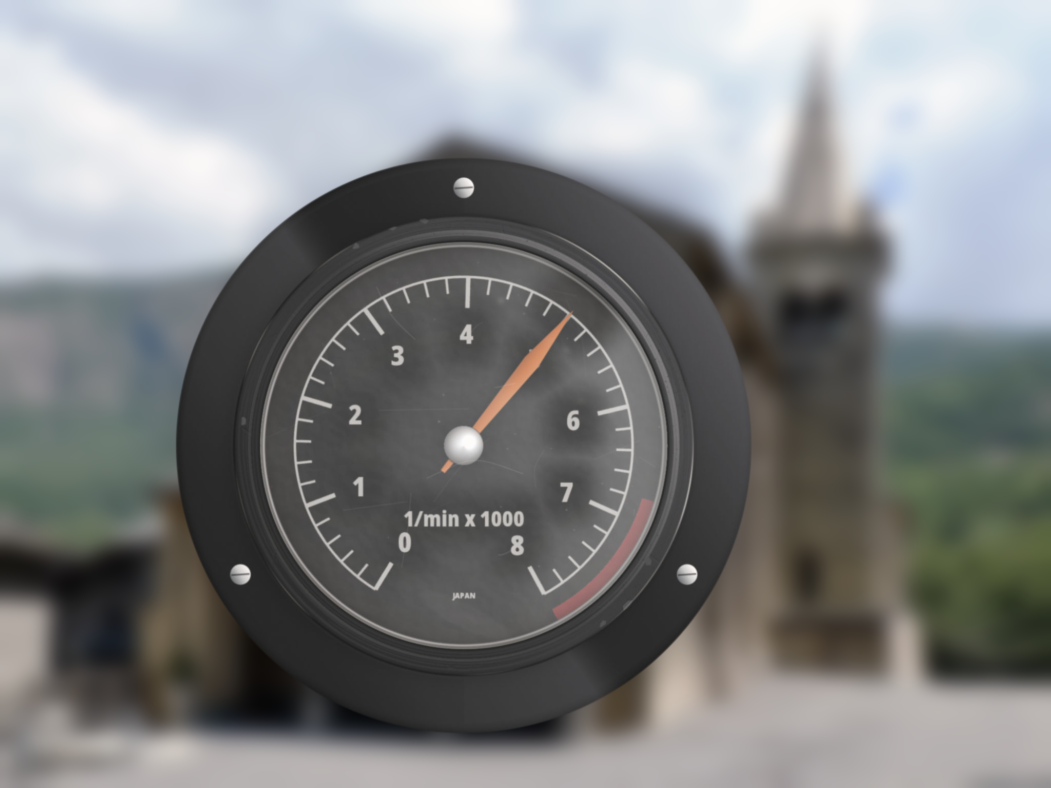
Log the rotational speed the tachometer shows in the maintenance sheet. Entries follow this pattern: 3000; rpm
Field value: 5000; rpm
